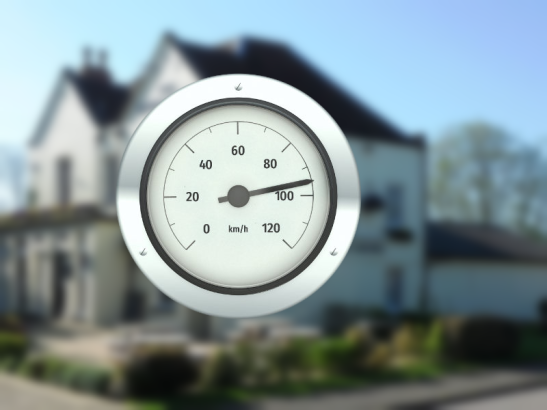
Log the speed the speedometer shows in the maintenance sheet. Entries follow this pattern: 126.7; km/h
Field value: 95; km/h
